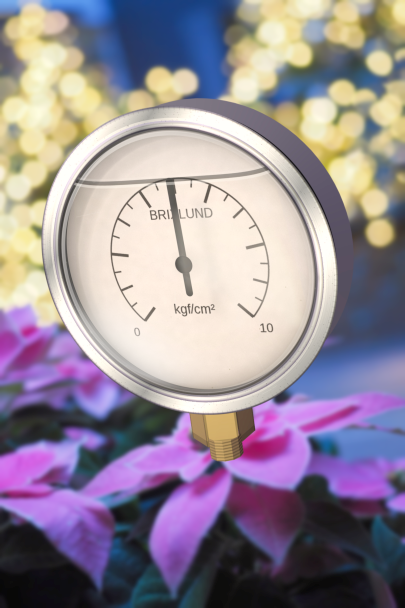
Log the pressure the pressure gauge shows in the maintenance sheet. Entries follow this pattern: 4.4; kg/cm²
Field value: 5; kg/cm²
